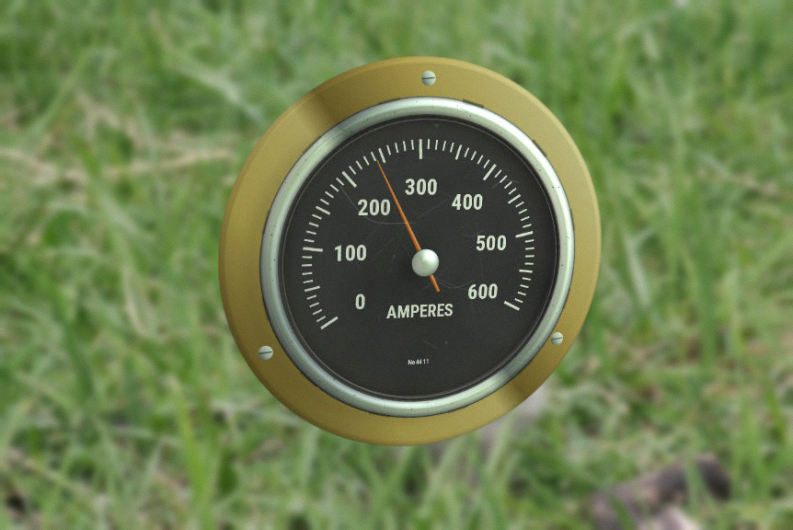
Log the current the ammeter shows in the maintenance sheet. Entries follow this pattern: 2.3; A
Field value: 240; A
